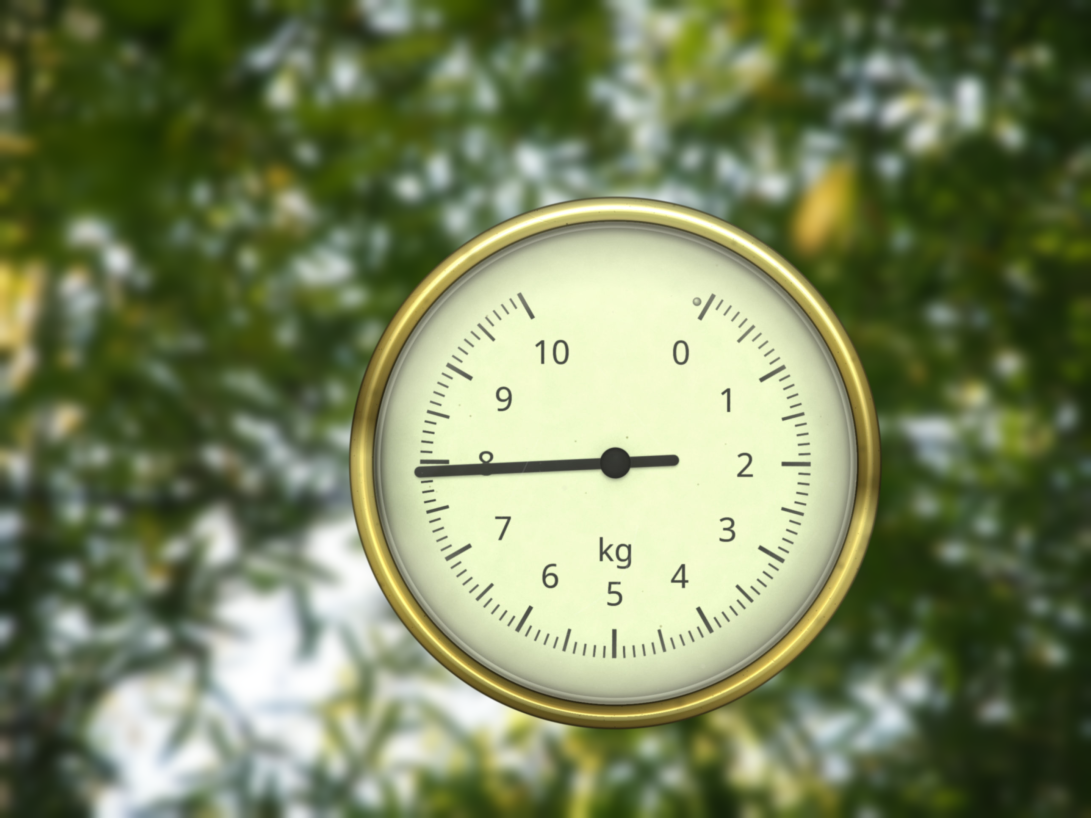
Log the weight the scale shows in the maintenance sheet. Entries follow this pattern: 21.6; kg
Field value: 7.9; kg
